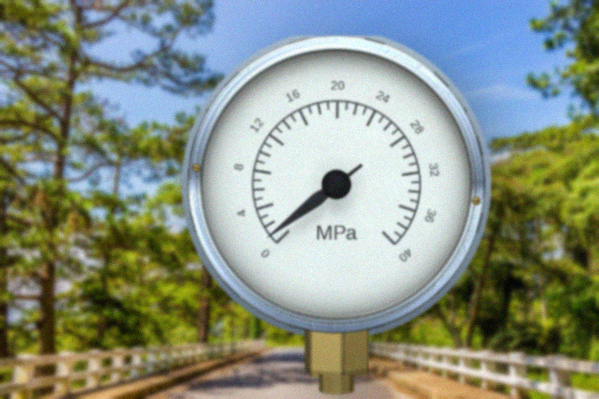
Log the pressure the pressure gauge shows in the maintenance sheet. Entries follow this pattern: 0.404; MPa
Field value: 1; MPa
